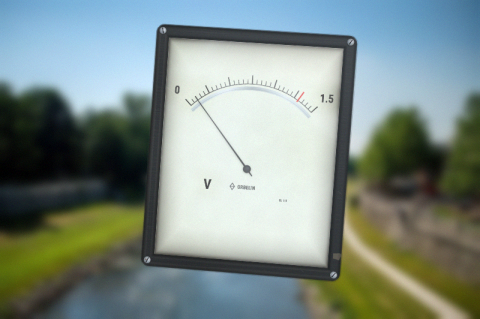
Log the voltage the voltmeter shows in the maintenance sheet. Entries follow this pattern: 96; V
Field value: 0.1; V
